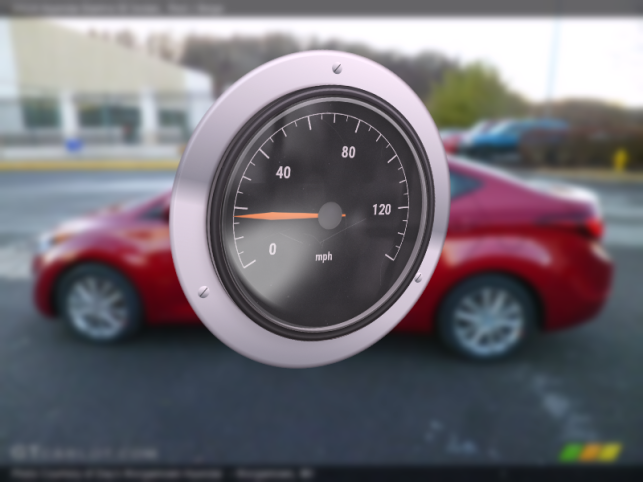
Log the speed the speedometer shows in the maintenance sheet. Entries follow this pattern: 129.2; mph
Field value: 17.5; mph
